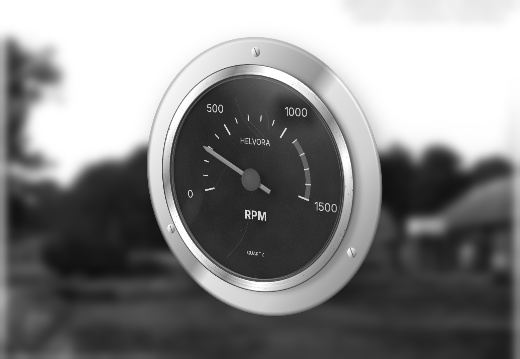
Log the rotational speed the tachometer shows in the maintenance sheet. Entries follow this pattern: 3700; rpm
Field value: 300; rpm
